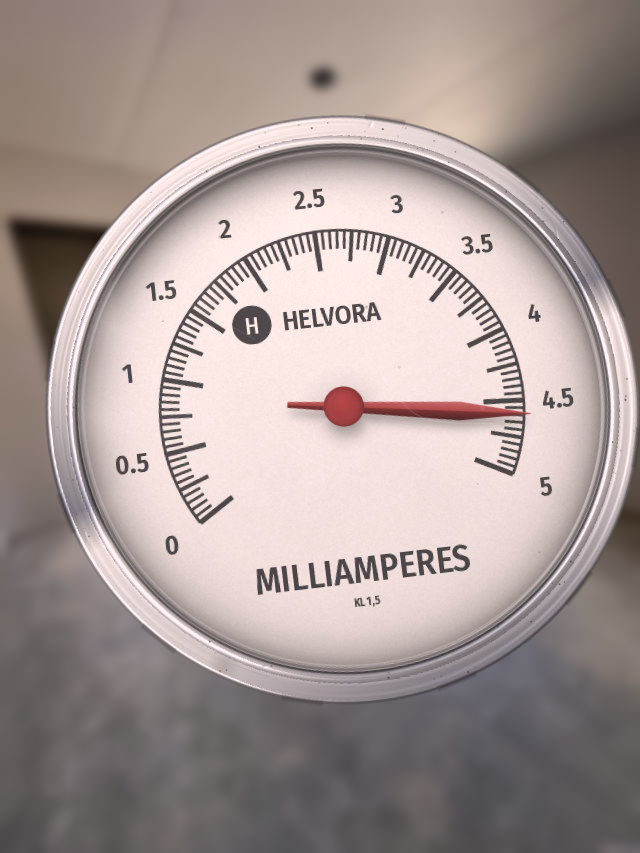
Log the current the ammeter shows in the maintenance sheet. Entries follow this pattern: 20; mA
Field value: 4.6; mA
